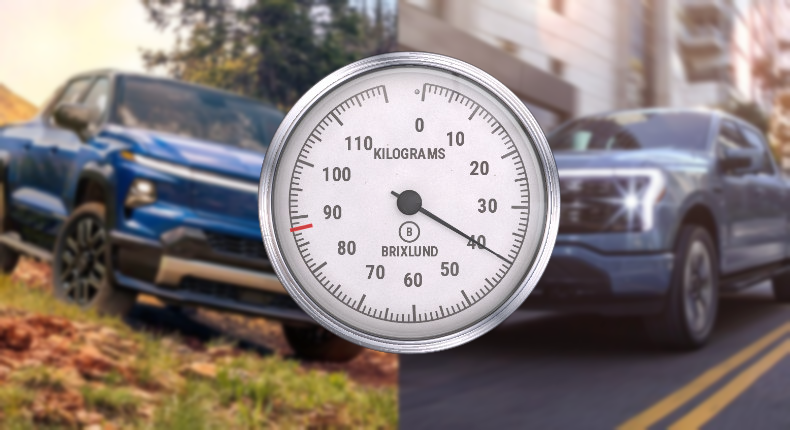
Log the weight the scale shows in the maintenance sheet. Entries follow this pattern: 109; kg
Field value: 40; kg
